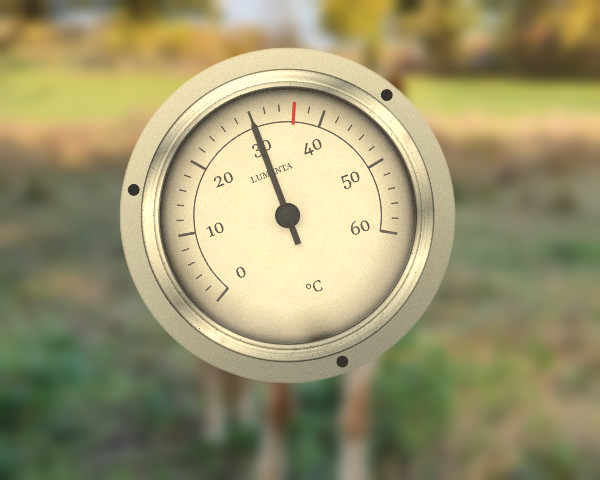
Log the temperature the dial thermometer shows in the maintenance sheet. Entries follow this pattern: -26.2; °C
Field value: 30; °C
